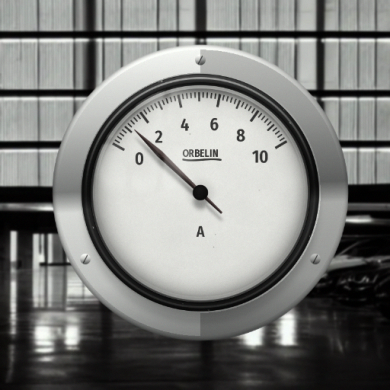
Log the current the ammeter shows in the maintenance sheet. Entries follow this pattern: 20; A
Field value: 1.2; A
